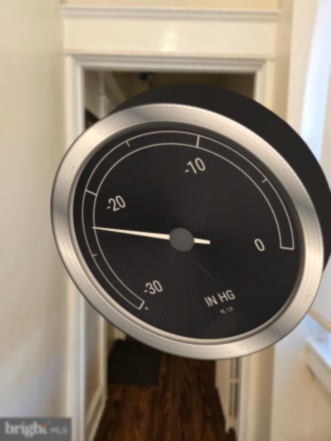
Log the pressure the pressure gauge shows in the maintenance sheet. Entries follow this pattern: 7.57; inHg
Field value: -22.5; inHg
